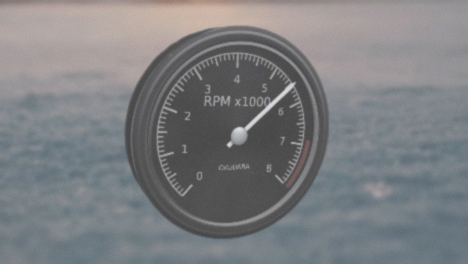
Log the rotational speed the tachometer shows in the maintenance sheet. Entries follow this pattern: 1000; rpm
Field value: 5500; rpm
